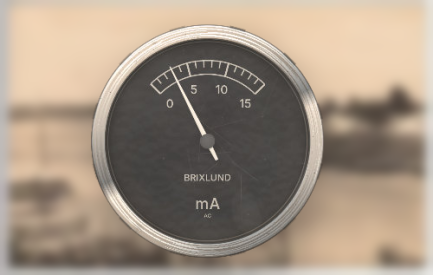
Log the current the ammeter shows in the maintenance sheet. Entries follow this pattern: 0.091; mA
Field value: 3; mA
